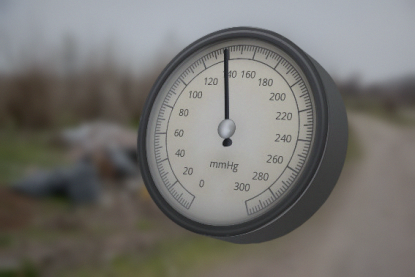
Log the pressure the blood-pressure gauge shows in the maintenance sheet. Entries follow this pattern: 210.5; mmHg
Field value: 140; mmHg
